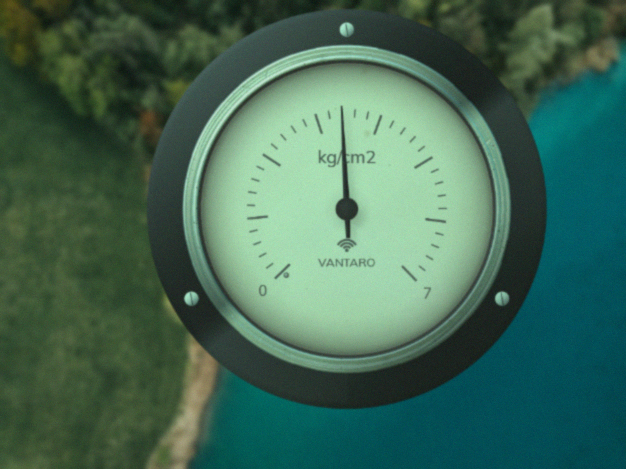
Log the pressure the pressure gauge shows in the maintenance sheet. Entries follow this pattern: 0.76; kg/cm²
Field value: 3.4; kg/cm²
